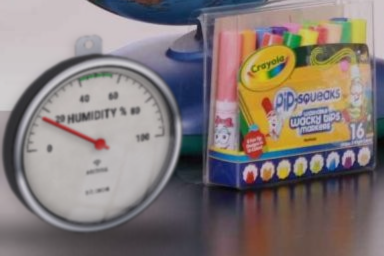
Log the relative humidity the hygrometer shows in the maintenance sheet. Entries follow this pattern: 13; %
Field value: 16; %
